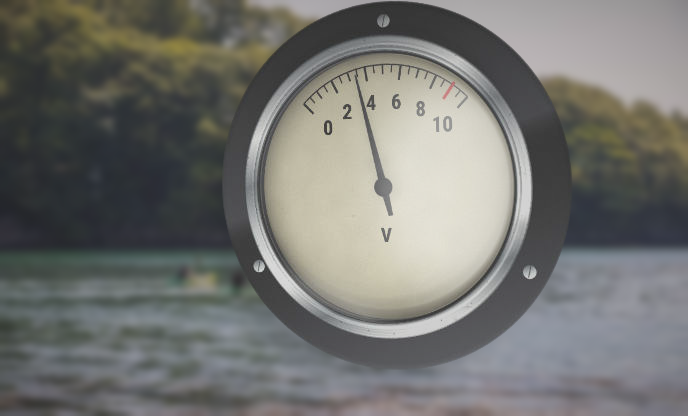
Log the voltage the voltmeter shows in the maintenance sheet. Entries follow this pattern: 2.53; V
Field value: 3.5; V
